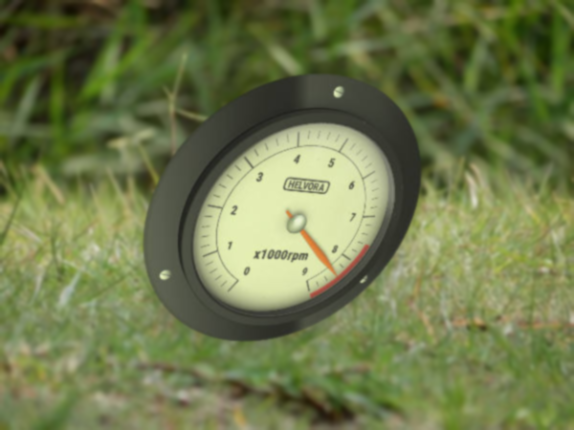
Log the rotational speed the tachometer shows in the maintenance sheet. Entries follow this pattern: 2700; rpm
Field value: 8400; rpm
